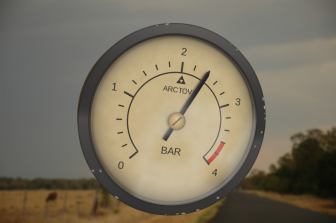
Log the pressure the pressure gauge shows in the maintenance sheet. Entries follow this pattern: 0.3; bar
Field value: 2.4; bar
